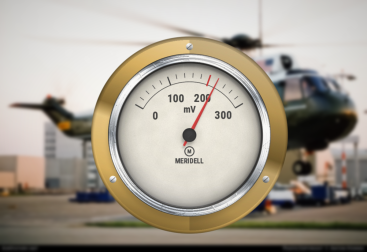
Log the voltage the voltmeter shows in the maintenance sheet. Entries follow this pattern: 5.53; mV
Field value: 220; mV
